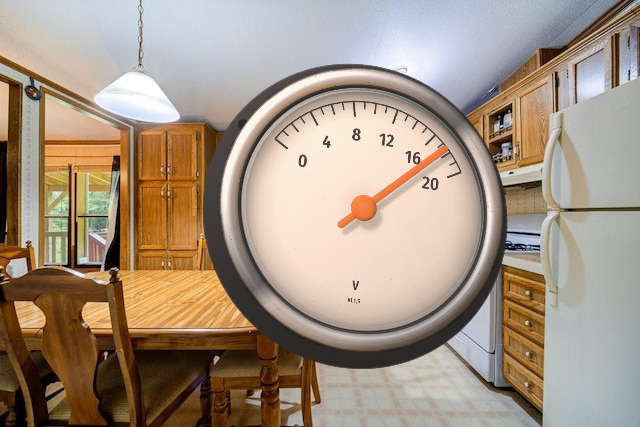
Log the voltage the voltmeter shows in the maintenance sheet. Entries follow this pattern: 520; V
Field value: 17.5; V
